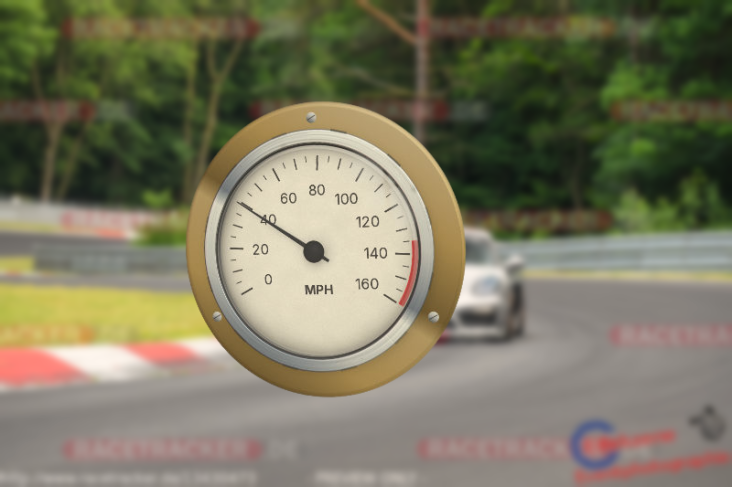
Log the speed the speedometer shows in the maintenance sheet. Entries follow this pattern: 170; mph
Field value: 40; mph
